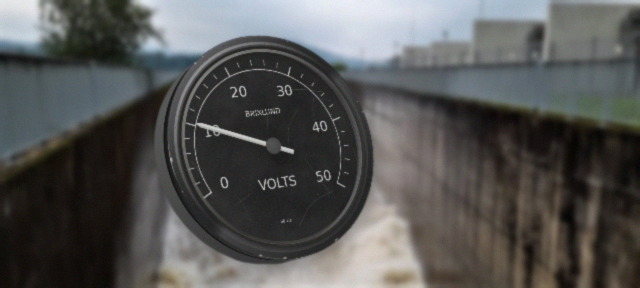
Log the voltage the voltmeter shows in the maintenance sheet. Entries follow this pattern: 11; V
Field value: 10; V
